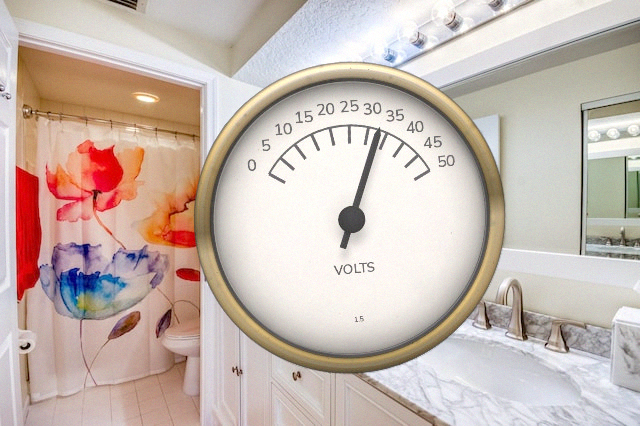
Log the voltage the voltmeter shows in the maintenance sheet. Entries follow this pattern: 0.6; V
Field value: 32.5; V
